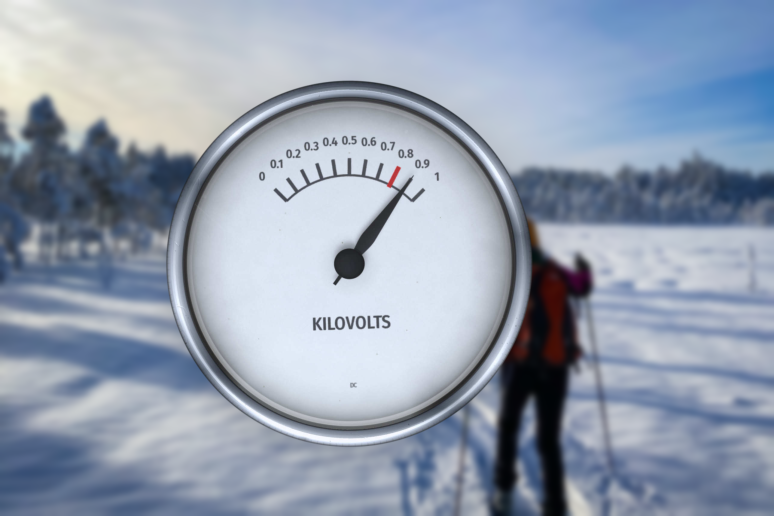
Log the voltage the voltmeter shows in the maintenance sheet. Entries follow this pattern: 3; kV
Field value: 0.9; kV
